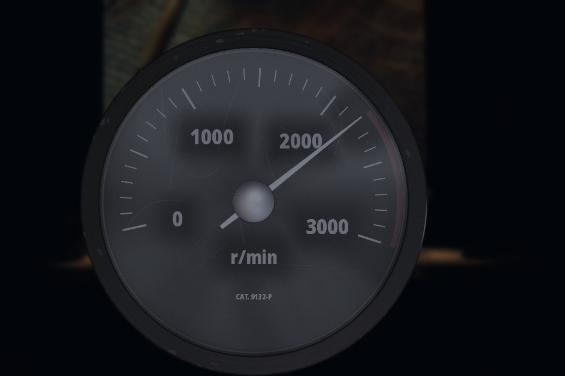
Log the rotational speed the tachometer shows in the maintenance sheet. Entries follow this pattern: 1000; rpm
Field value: 2200; rpm
